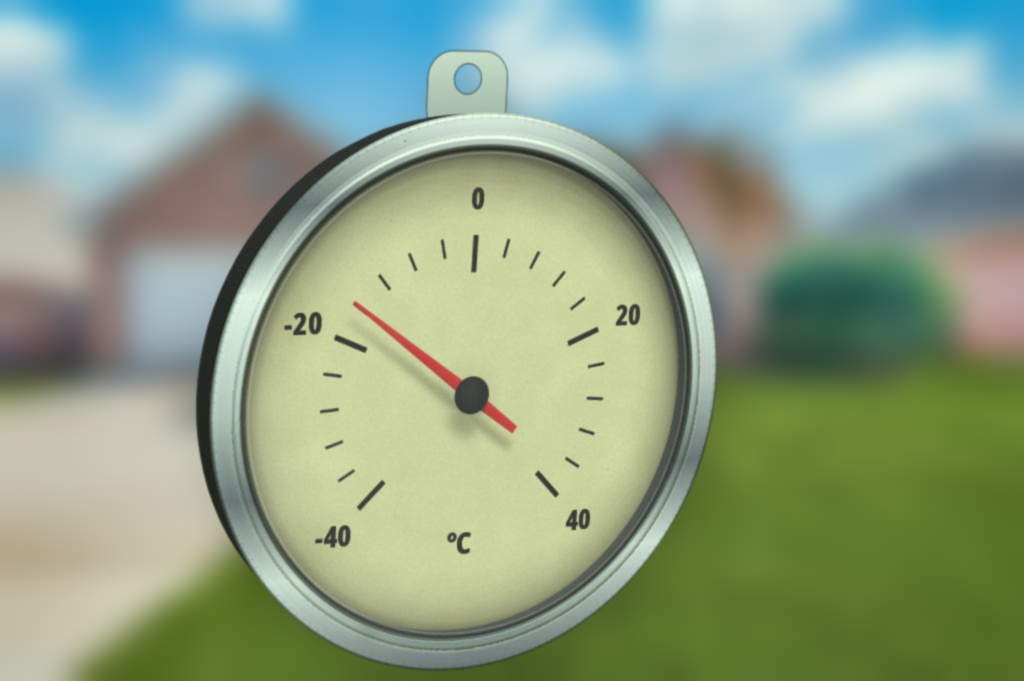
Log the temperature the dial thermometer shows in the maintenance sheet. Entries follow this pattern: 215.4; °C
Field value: -16; °C
